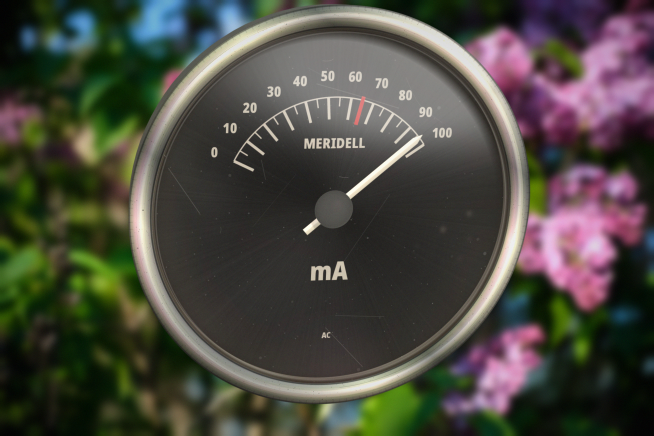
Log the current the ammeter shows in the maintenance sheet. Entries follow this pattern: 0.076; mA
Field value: 95; mA
